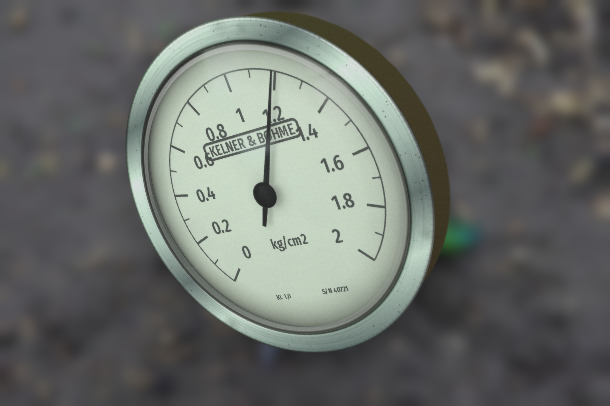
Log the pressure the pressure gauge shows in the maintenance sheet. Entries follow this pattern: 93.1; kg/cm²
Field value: 1.2; kg/cm²
